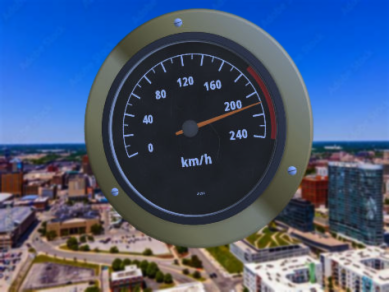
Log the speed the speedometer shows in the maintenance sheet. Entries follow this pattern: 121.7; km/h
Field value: 210; km/h
